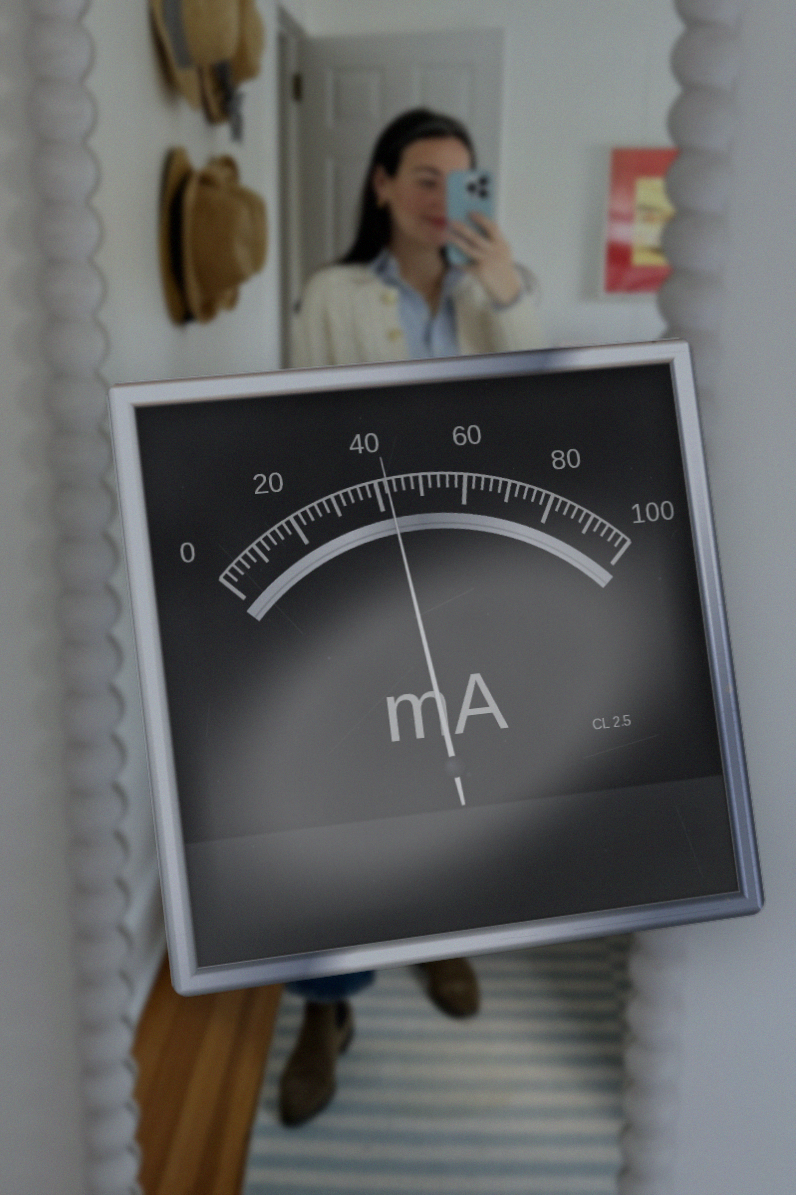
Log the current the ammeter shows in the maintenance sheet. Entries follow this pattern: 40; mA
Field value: 42; mA
